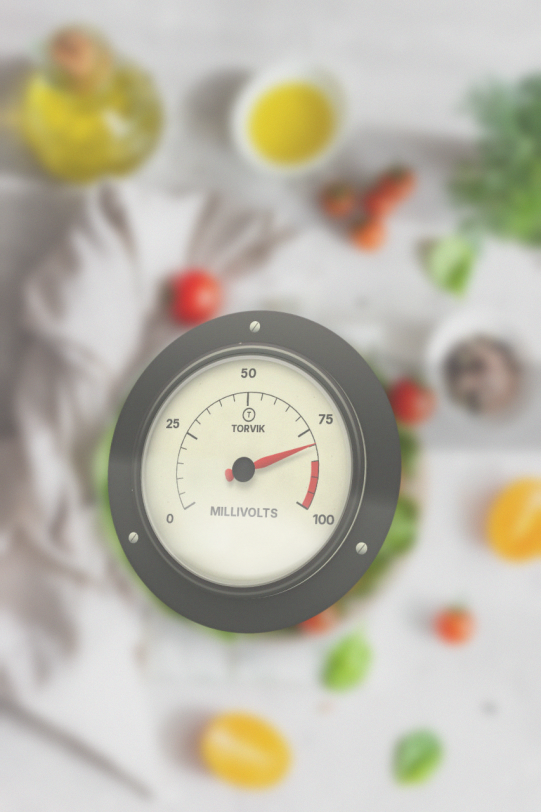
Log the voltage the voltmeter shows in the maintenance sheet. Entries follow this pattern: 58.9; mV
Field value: 80; mV
